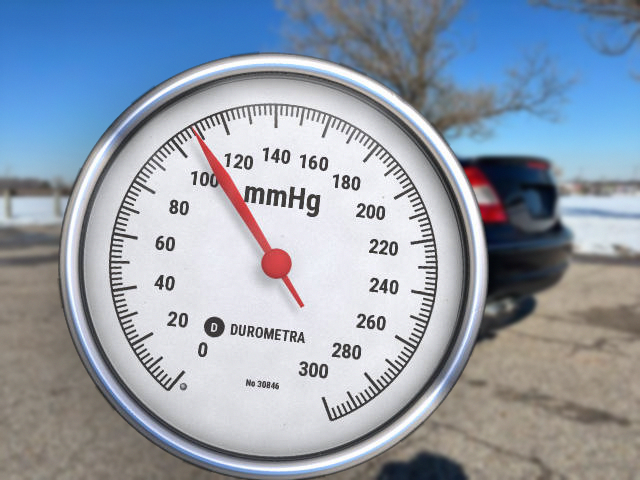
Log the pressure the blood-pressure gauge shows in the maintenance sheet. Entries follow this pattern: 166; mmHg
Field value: 108; mmHg
